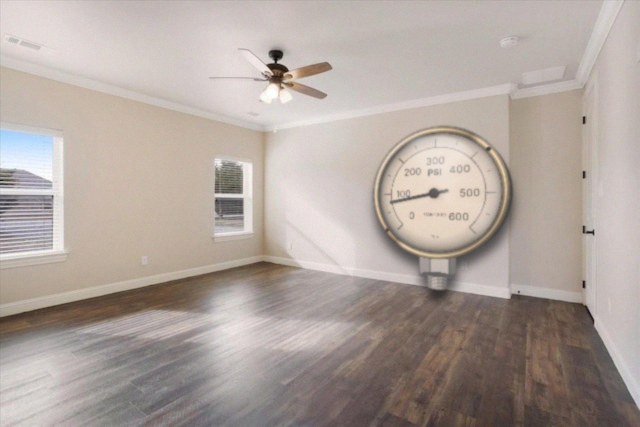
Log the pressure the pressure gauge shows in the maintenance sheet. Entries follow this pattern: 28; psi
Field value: 75; psi
